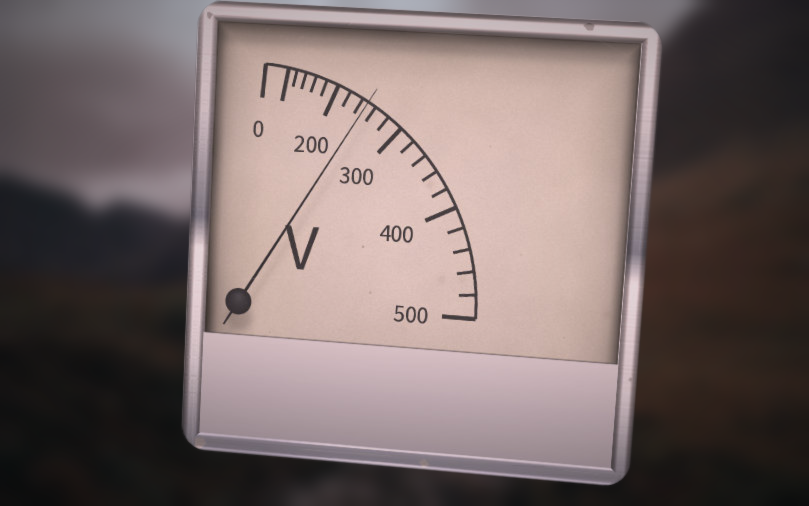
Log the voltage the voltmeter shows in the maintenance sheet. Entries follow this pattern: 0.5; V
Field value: 250; V
